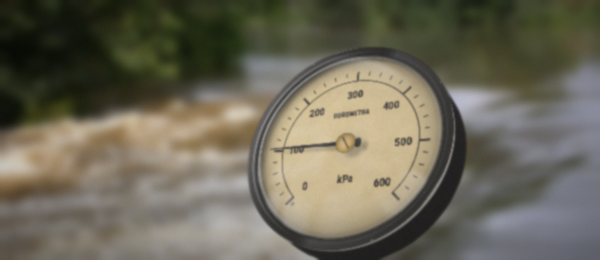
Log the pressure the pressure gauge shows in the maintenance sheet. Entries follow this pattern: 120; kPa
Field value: 100; kPa
